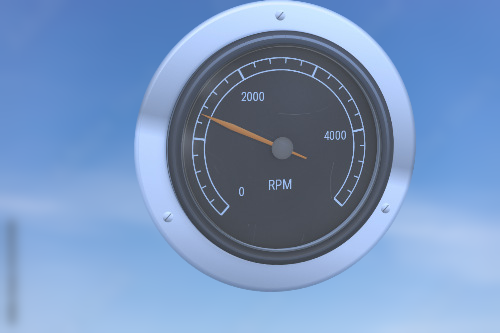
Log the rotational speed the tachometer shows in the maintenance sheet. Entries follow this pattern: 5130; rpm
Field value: 1300; rpm
